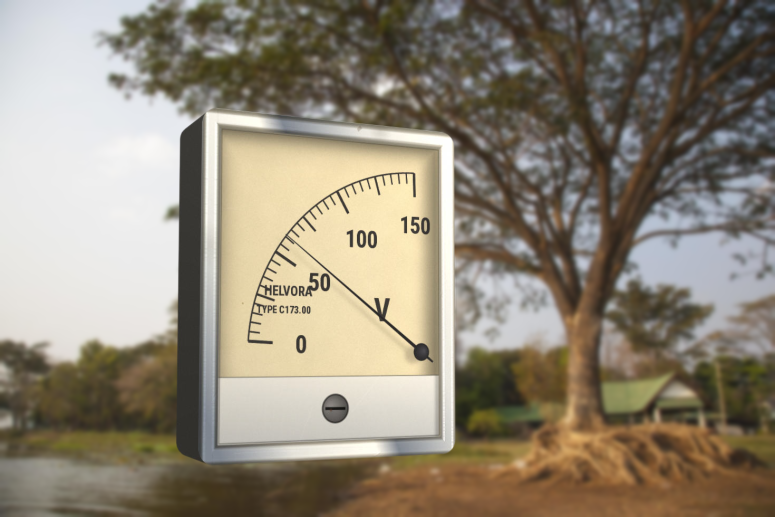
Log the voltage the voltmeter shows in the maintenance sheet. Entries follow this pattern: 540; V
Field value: 60; V
